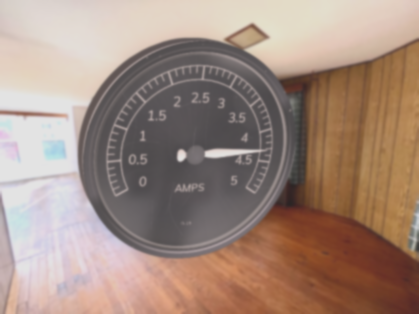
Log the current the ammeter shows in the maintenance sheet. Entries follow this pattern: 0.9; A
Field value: 4.3; A
